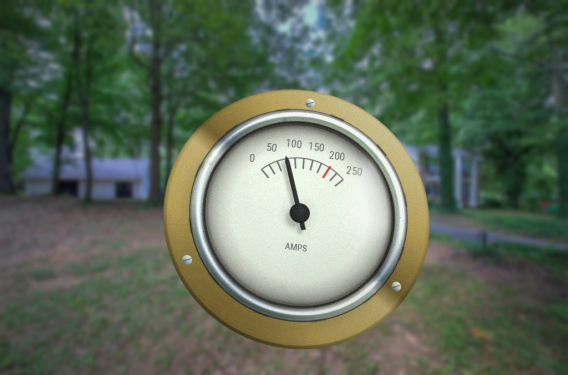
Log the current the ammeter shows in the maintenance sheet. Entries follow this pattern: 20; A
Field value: 75; A
